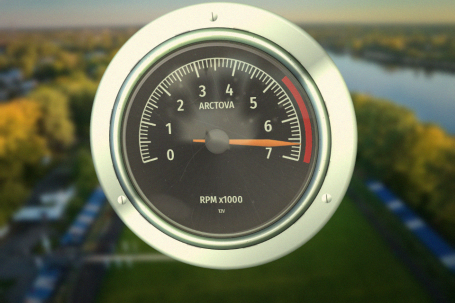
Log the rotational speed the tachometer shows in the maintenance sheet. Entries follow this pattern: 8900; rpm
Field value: 6600; rpm
